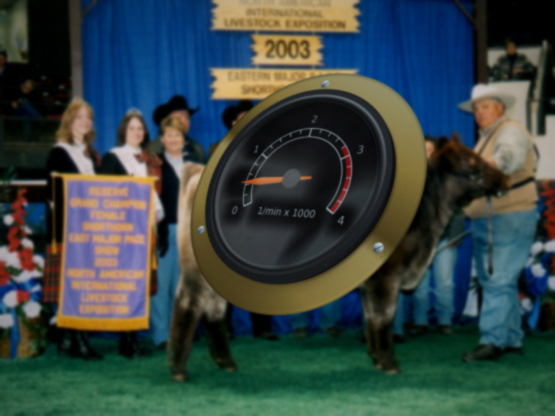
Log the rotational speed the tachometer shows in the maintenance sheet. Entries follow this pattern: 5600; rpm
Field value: 400; rpm
